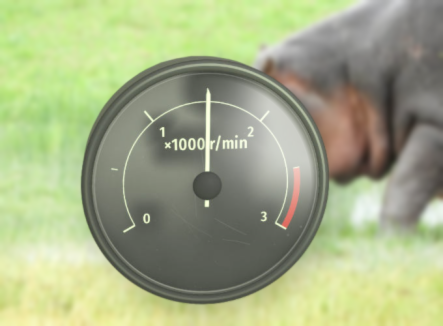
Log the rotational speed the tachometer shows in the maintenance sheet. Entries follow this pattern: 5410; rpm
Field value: 1500; rpm
